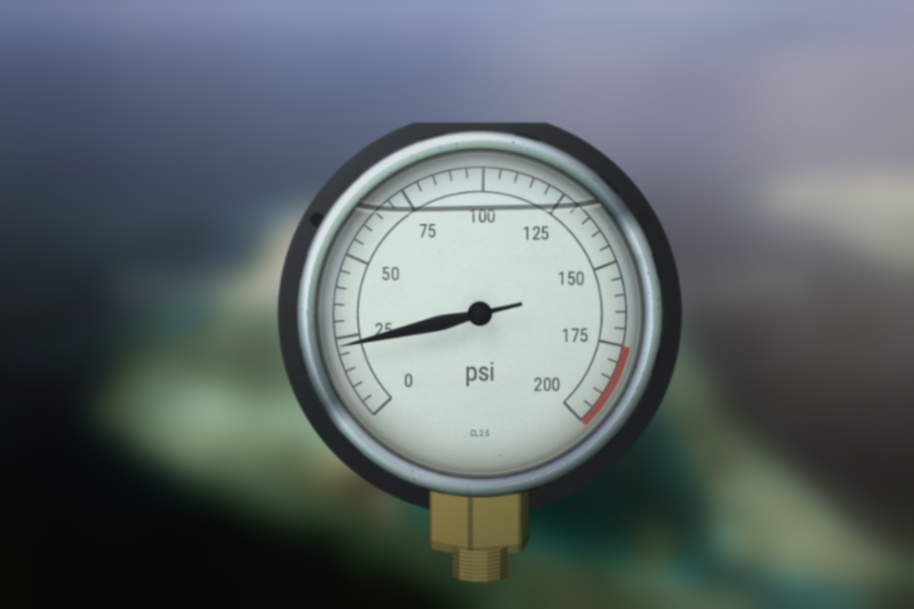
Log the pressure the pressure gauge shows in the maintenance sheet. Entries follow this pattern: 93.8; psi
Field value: 22.5; psi
